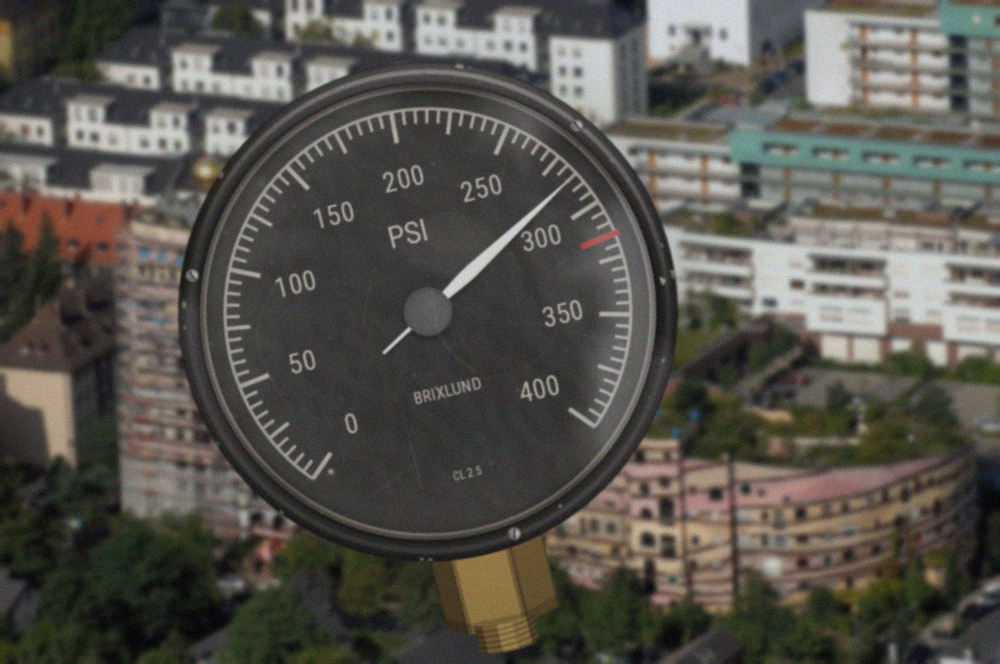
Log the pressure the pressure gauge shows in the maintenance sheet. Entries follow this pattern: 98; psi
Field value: 285; psi
